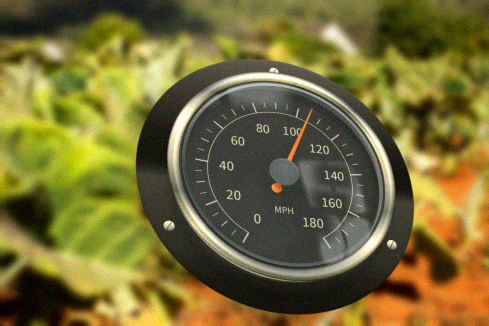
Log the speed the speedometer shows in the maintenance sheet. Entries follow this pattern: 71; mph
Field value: 105; mph
